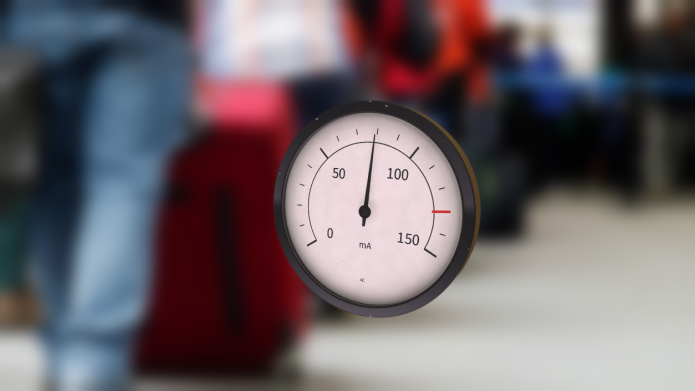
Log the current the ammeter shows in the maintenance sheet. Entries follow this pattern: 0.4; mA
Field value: 80; mA
